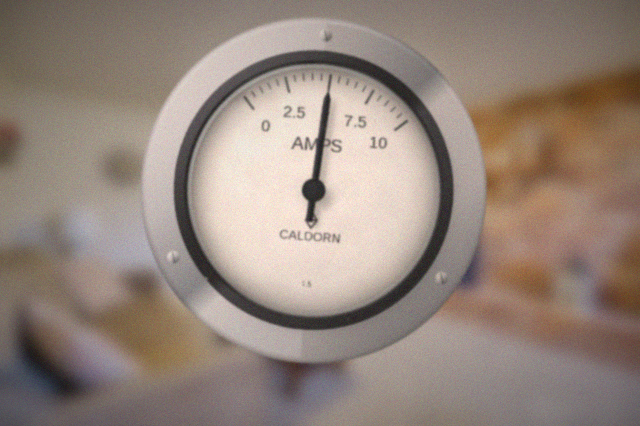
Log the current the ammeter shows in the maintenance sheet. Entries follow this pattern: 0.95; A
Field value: 5; A
